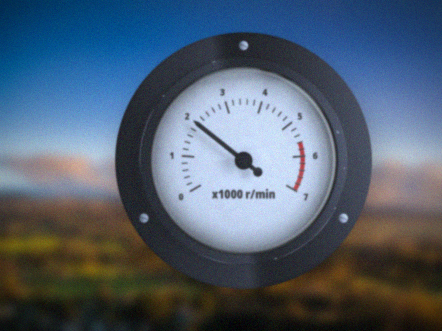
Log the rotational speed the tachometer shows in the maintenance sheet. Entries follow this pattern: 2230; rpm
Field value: 2000; rpm
